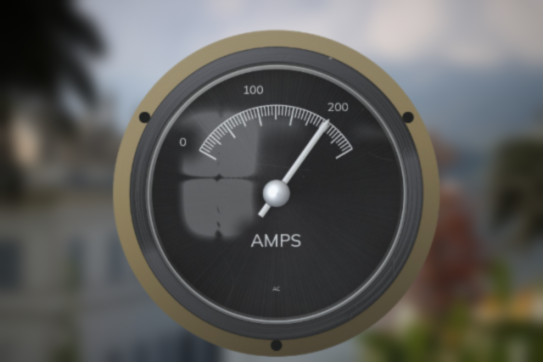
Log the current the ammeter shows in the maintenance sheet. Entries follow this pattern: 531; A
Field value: 200; A
